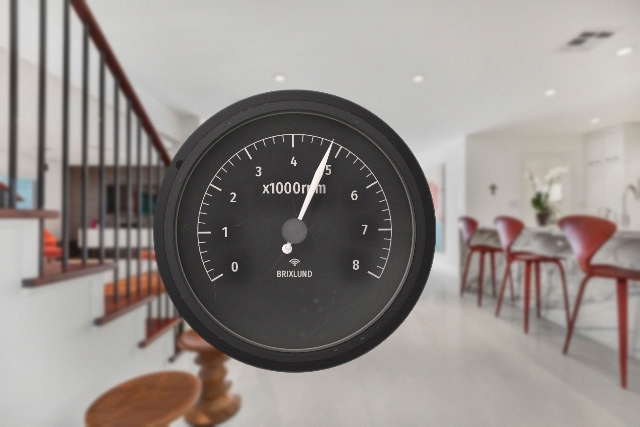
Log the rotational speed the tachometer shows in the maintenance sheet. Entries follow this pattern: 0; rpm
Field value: 4800; rpm
